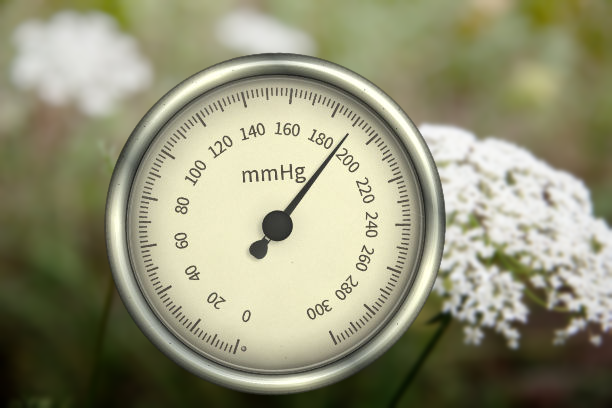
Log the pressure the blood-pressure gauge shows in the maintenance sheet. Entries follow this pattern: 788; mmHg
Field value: 190; mmHg
